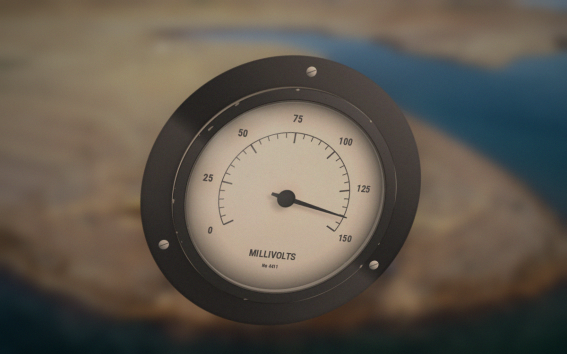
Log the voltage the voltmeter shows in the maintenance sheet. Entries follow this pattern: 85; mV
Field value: 140; mV
